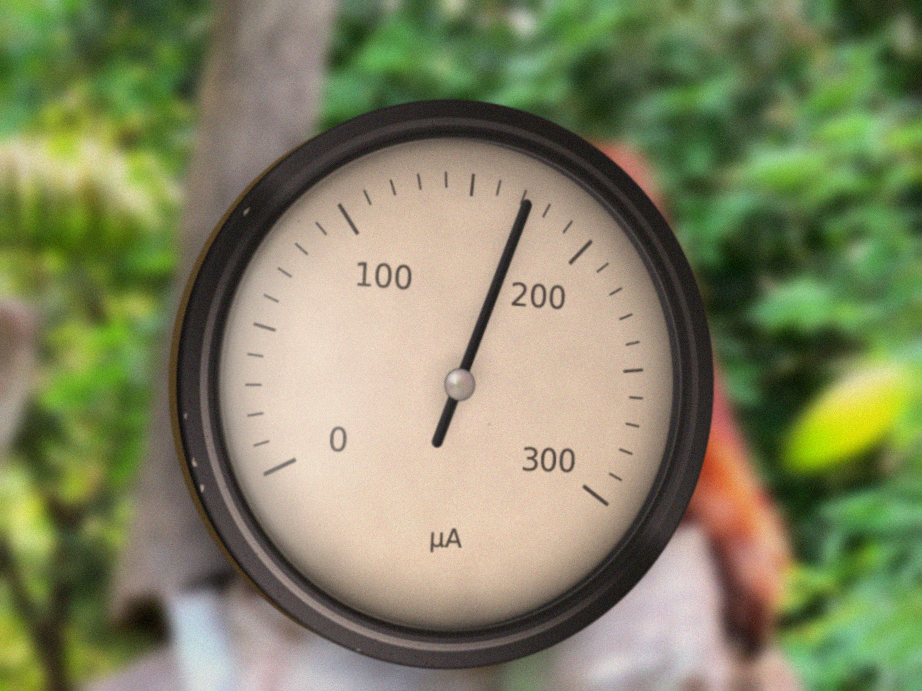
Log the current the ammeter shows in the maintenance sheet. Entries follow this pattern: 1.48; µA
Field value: 170; µA
